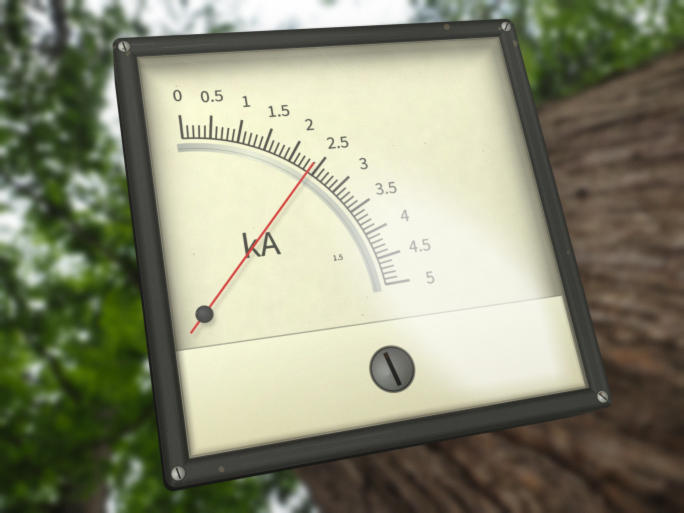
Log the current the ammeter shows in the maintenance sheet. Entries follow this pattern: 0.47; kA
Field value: 2.4; kA
